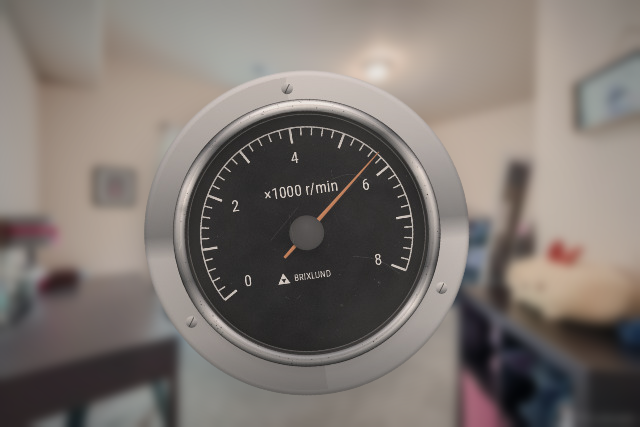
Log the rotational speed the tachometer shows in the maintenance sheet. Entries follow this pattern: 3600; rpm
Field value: 5700; rpm
